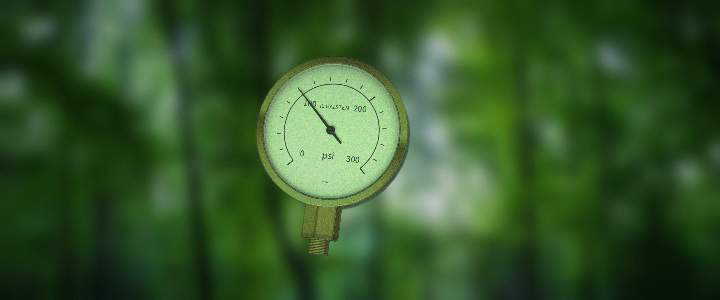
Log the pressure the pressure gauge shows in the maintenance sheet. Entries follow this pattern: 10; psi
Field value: 100; psi
